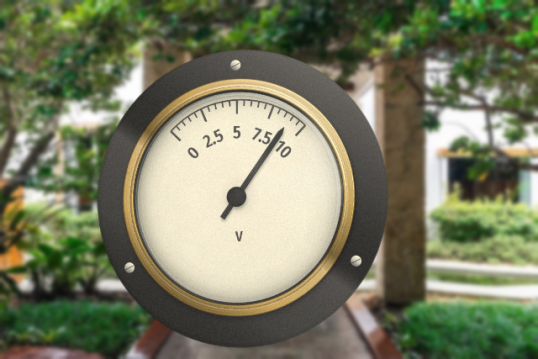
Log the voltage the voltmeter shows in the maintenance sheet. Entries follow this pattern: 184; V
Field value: 9; V
